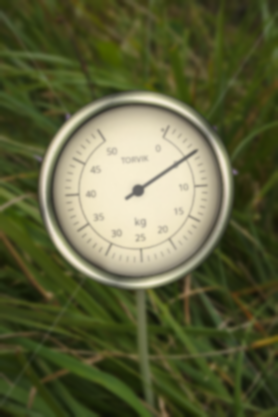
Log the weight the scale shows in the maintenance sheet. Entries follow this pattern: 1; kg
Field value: 5; kg
